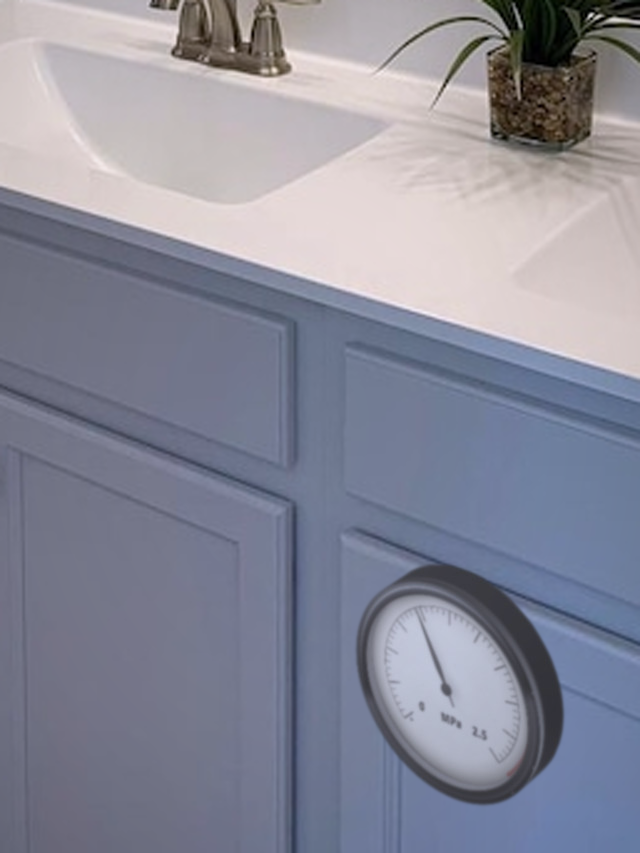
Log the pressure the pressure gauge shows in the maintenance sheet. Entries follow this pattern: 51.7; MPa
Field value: 1; MPa
